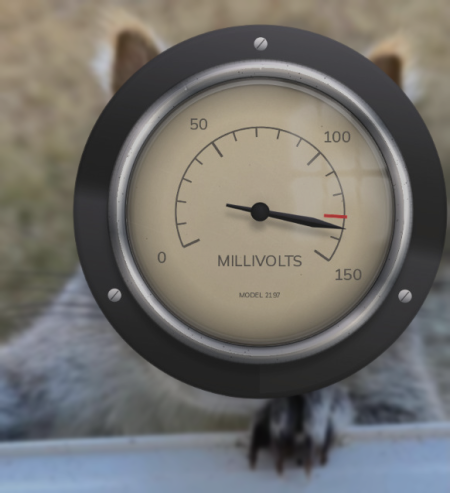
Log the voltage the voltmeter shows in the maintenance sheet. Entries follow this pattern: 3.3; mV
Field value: 135; mV
